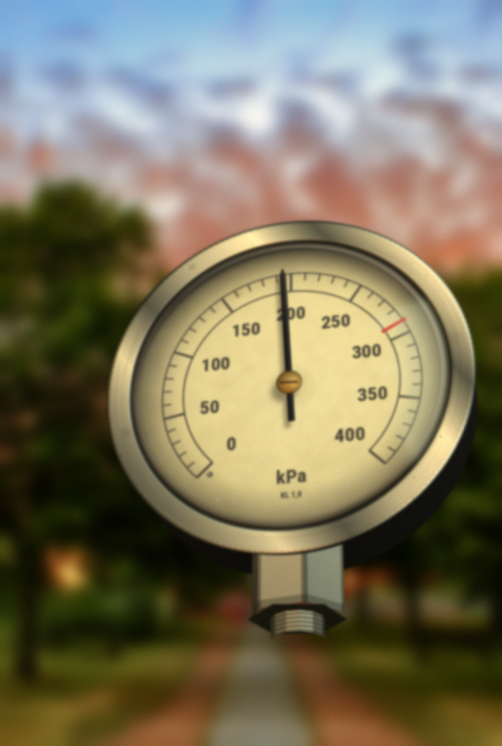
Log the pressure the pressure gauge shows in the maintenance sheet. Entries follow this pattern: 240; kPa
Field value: 195; kPa
